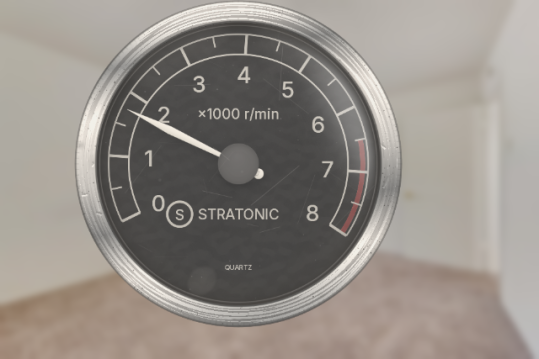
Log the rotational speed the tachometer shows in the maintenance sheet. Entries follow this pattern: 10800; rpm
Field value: 1750; rpm
